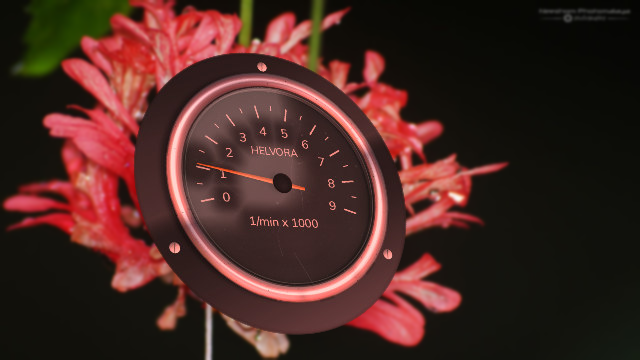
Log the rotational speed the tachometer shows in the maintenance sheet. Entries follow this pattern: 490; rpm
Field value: 1000; rpm
